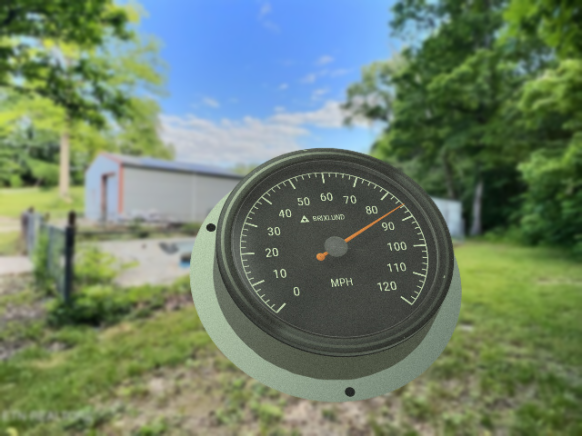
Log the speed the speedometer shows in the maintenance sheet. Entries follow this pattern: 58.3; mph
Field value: 86; mph
